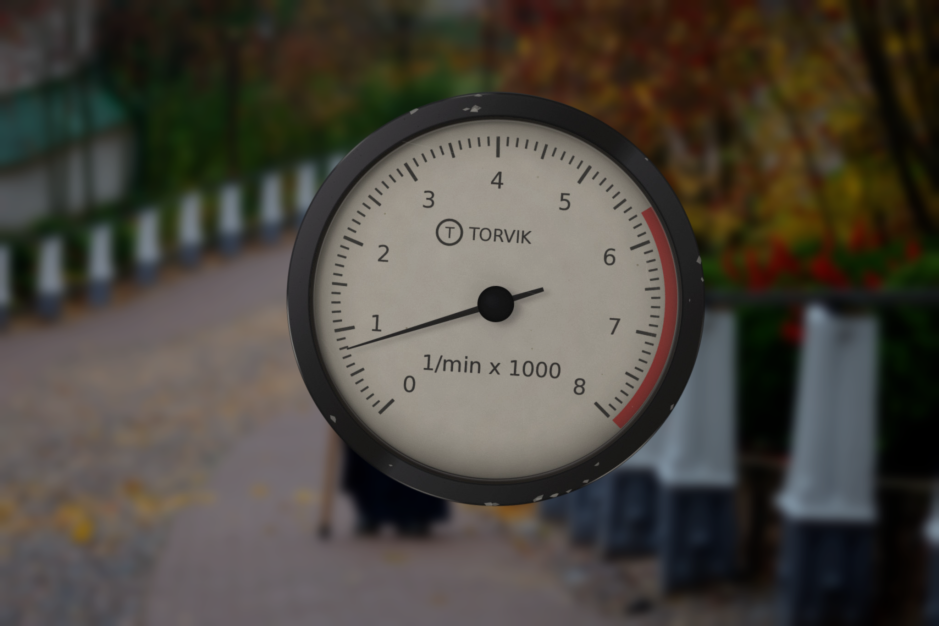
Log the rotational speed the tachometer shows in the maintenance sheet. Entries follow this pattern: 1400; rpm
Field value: 800; rpm
